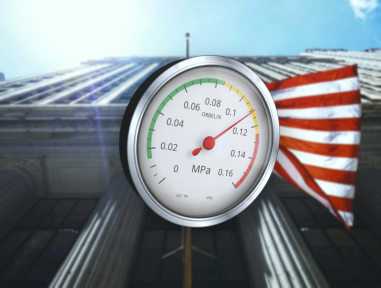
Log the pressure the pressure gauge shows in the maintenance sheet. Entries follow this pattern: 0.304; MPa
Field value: 0.11; MPa
